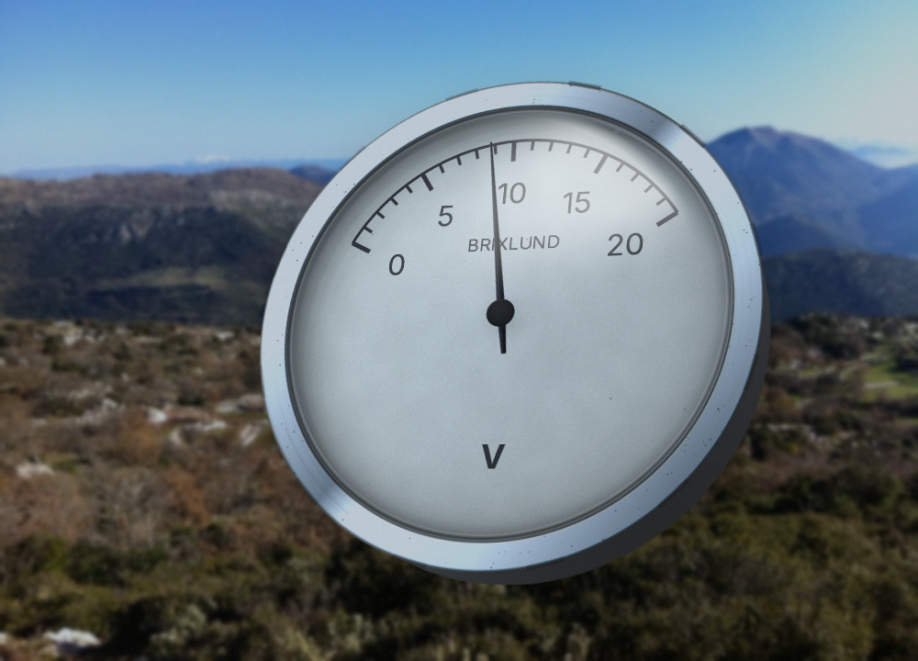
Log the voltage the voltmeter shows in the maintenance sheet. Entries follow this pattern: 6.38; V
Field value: 9; V
